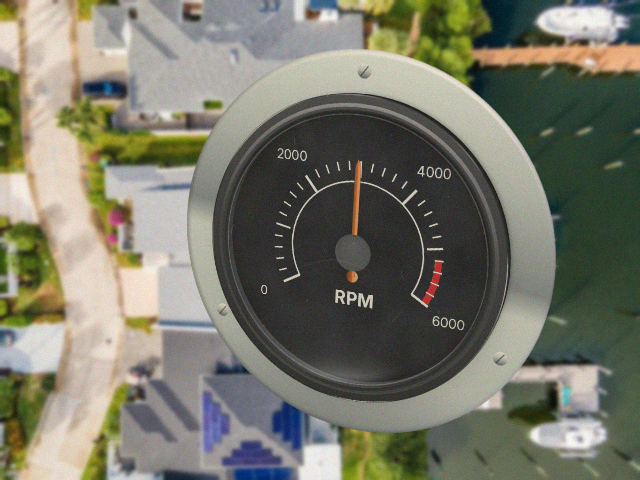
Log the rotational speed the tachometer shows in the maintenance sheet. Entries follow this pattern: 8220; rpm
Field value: 3000; rpm
